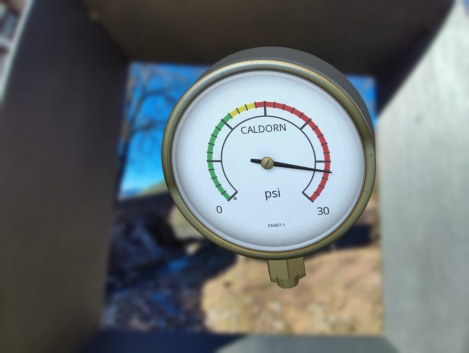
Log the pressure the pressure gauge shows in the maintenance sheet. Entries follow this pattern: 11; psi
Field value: 26; psi
